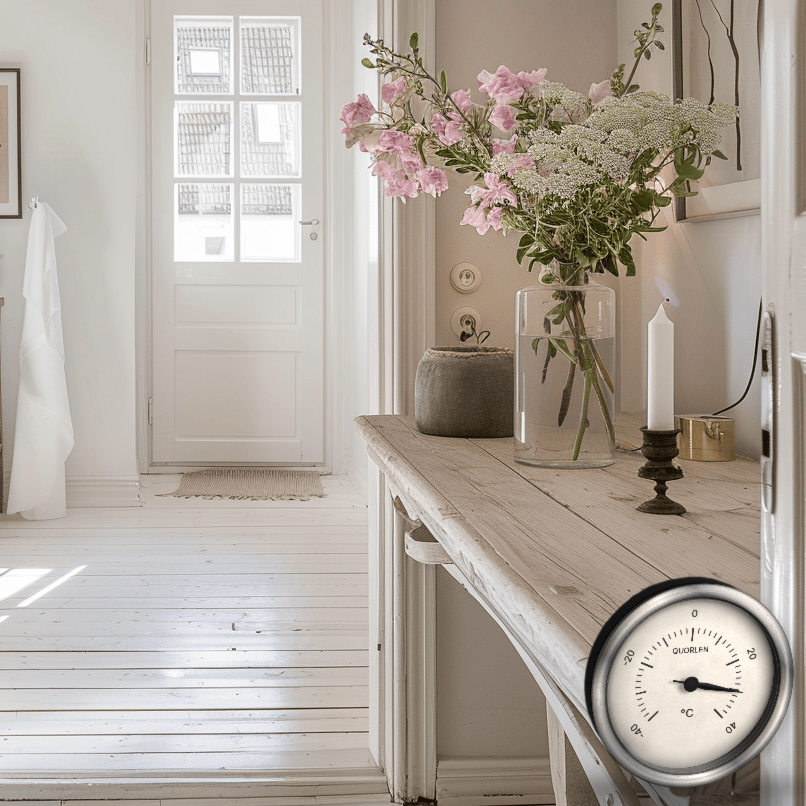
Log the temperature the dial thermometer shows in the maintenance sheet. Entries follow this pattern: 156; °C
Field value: 30; °C
